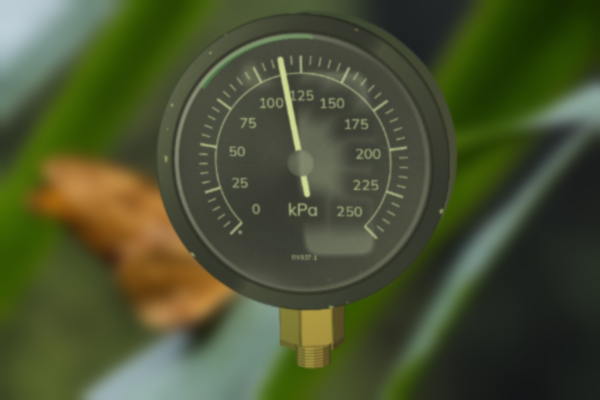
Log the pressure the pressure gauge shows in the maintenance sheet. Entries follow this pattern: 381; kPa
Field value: 115; kPa
